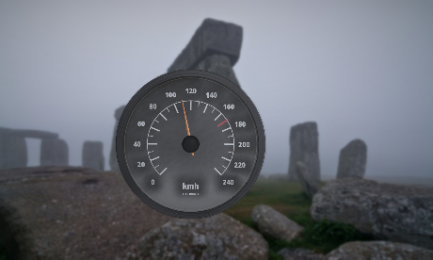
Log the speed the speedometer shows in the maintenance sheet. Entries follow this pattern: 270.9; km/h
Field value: 110; km/h
